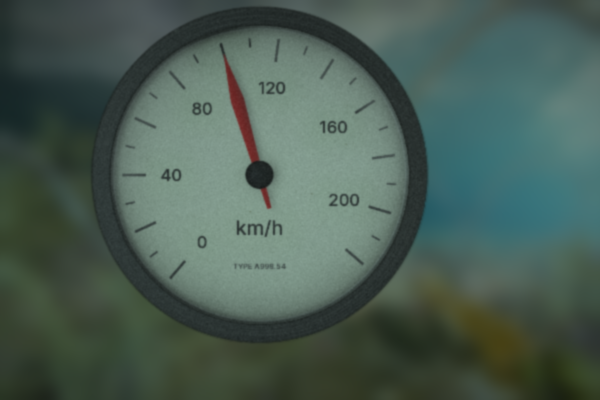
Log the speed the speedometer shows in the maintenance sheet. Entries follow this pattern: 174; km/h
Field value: 100; km/h
